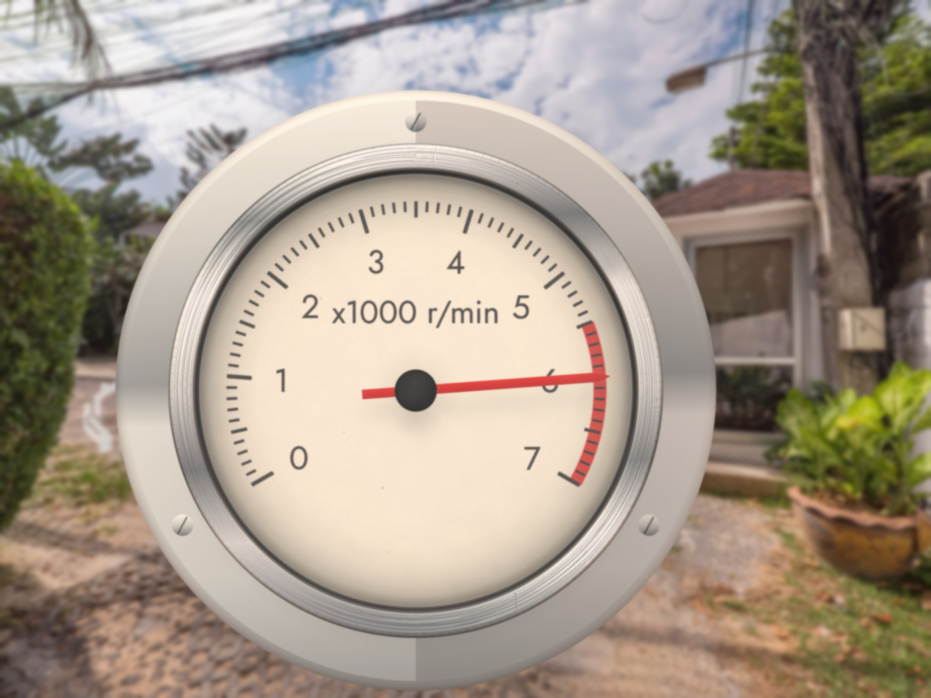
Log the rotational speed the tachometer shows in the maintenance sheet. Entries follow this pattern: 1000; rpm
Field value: 6000; rpm
